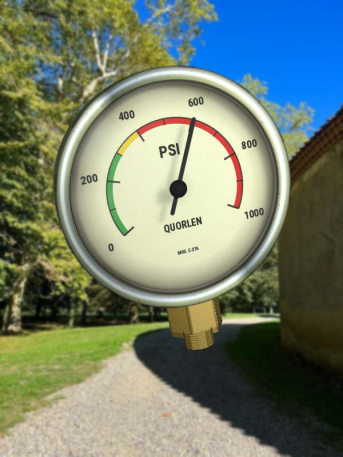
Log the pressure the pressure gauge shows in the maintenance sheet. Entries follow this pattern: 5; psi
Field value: 600; psi
